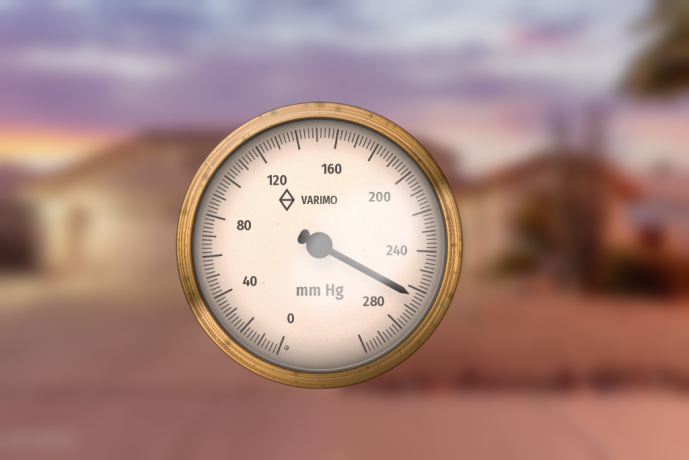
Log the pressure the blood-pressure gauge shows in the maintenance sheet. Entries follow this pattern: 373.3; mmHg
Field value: 264; mmHg
